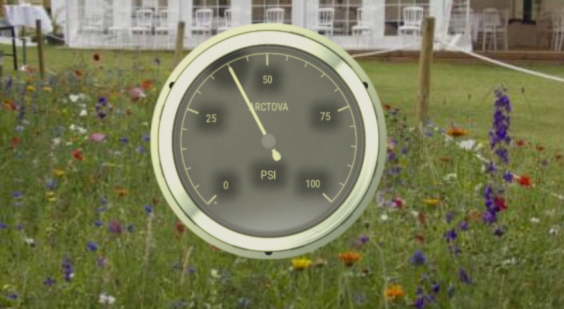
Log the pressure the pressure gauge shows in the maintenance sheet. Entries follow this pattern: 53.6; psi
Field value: 40; psi
